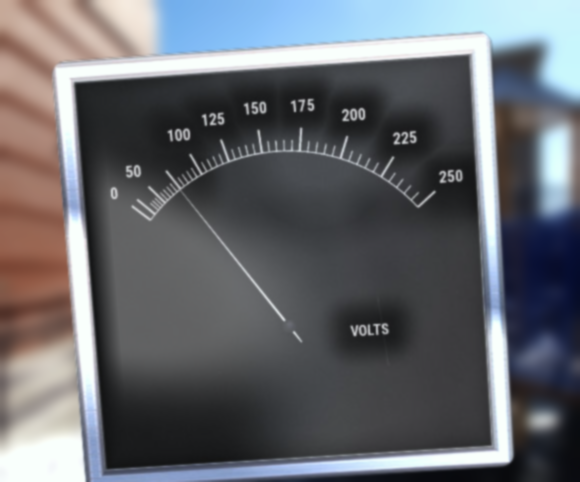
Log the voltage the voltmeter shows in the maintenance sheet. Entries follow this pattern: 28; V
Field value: 75; V
